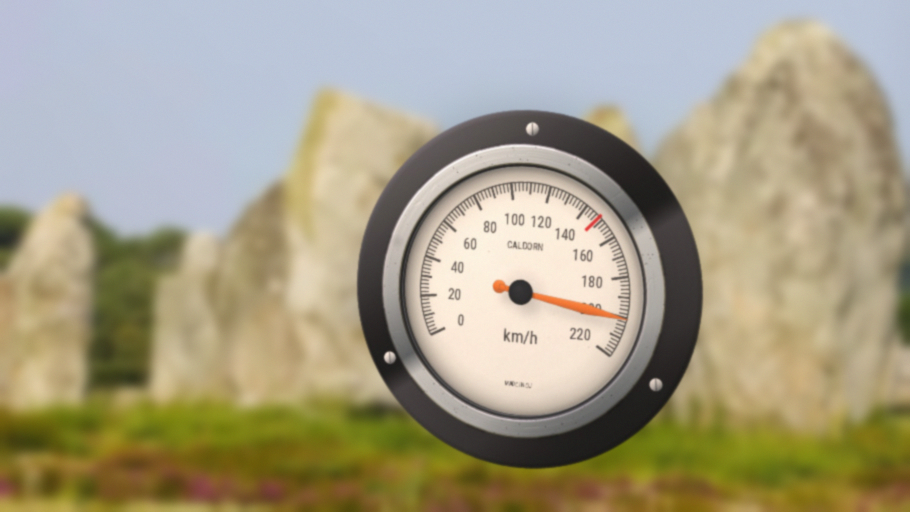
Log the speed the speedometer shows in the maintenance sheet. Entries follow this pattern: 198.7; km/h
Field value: 200; km/h
